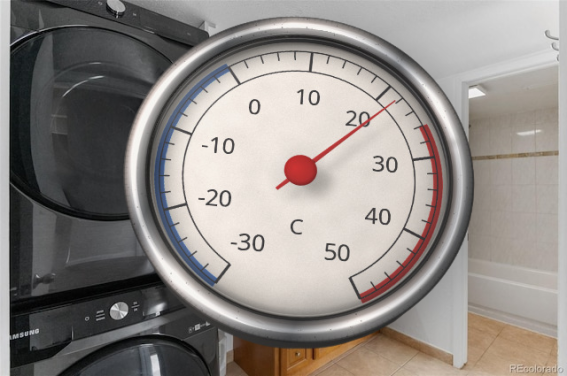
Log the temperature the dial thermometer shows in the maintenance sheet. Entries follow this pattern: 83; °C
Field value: 22; °C
